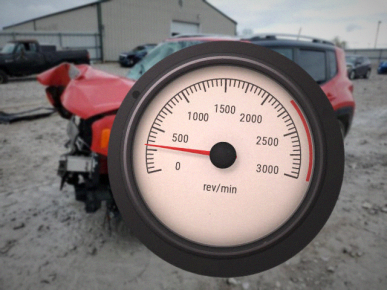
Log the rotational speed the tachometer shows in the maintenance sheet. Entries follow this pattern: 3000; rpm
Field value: 300; rpm
